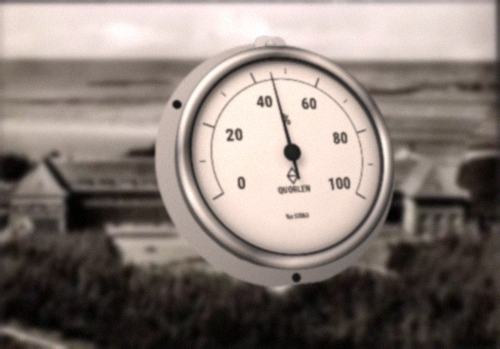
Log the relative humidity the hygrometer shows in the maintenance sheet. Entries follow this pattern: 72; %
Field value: 45; %
